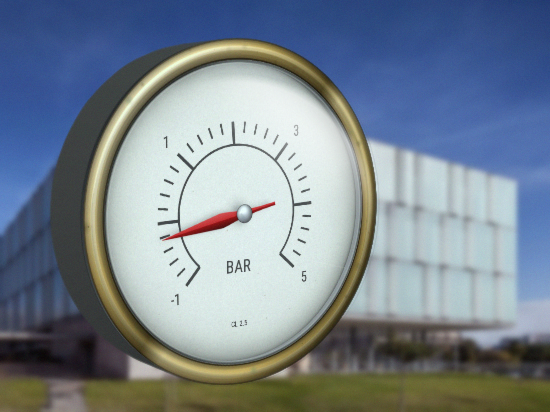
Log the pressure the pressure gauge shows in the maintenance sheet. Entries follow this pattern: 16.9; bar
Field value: -0.2; bar
